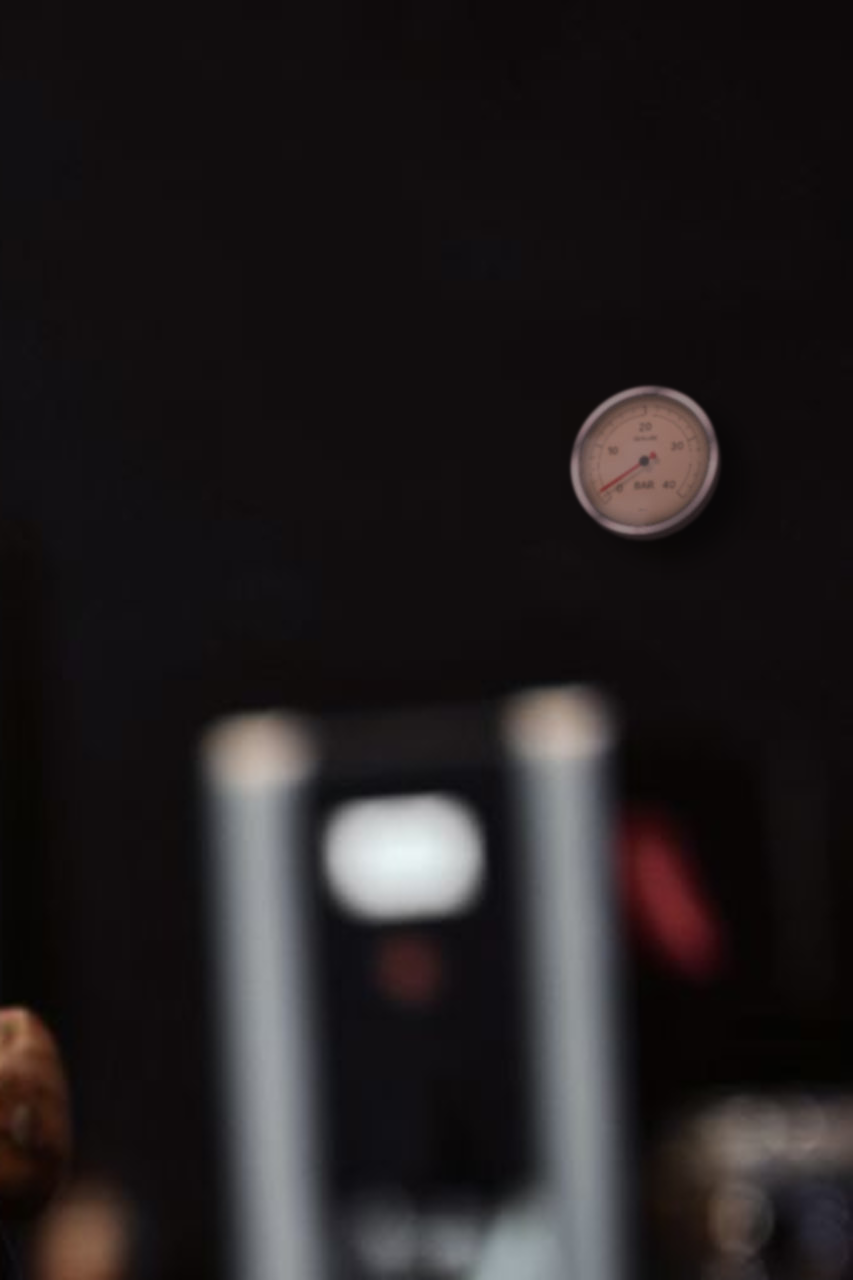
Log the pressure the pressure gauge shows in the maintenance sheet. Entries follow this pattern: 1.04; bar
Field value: 2; bar
